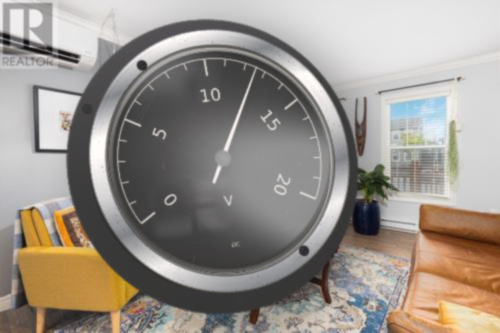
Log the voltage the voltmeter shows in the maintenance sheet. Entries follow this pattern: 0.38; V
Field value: 12.5; V
